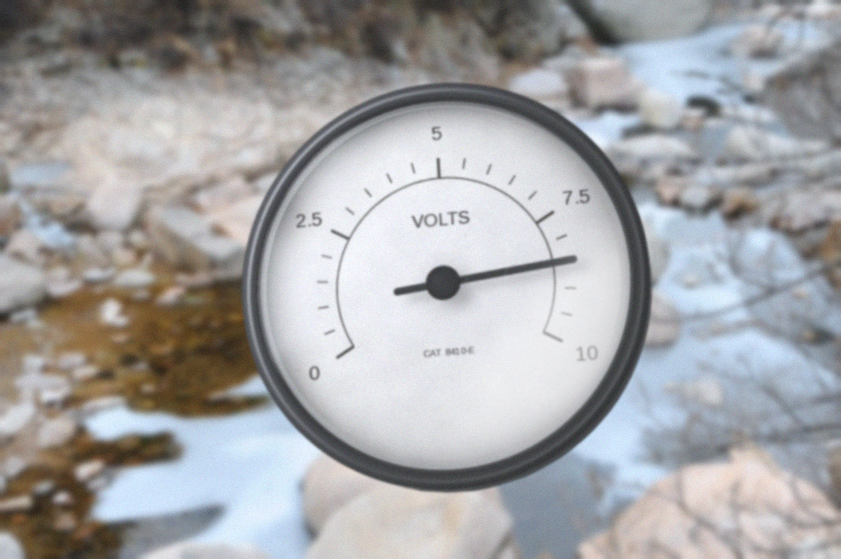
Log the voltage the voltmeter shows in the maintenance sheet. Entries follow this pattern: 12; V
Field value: 8.5; V
